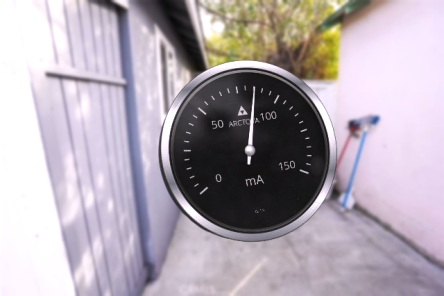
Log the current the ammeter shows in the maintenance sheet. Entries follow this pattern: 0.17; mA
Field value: 85; mA
